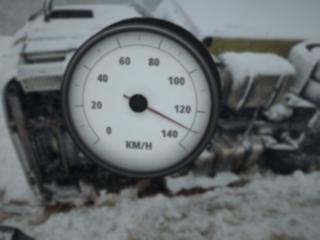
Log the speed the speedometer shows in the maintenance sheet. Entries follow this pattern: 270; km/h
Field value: 130; km/h
